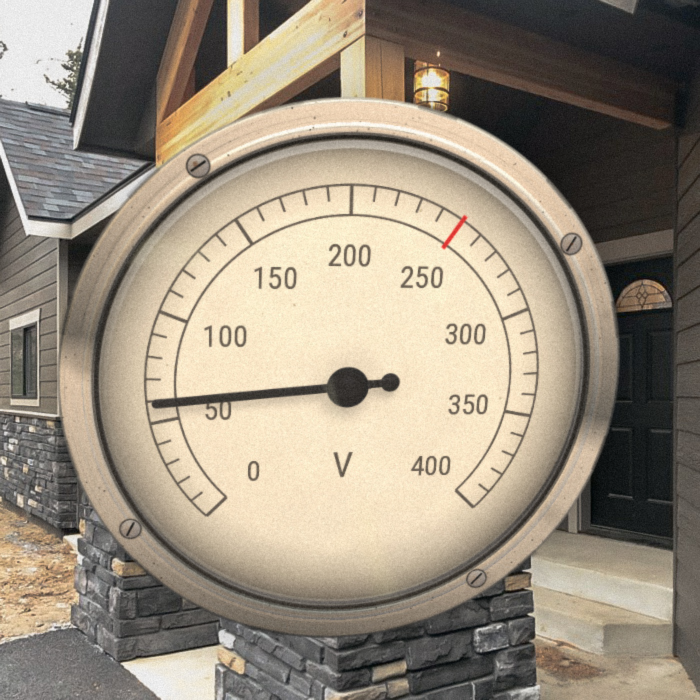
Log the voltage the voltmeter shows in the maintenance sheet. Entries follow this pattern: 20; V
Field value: 60; V
